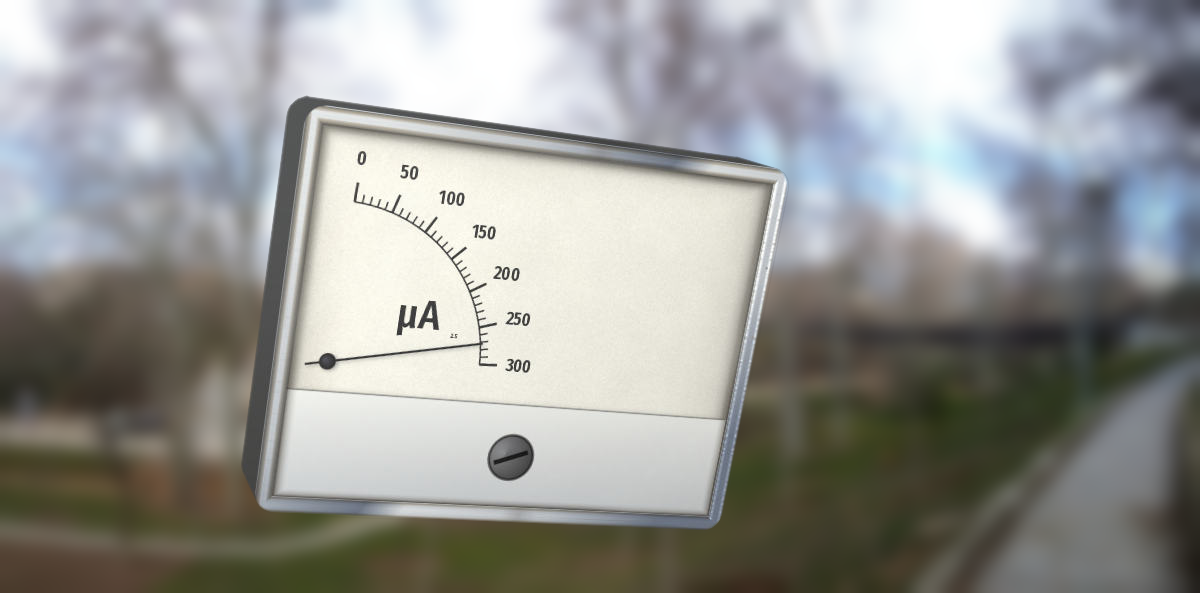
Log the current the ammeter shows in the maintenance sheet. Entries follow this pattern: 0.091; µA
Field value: 270; µA
